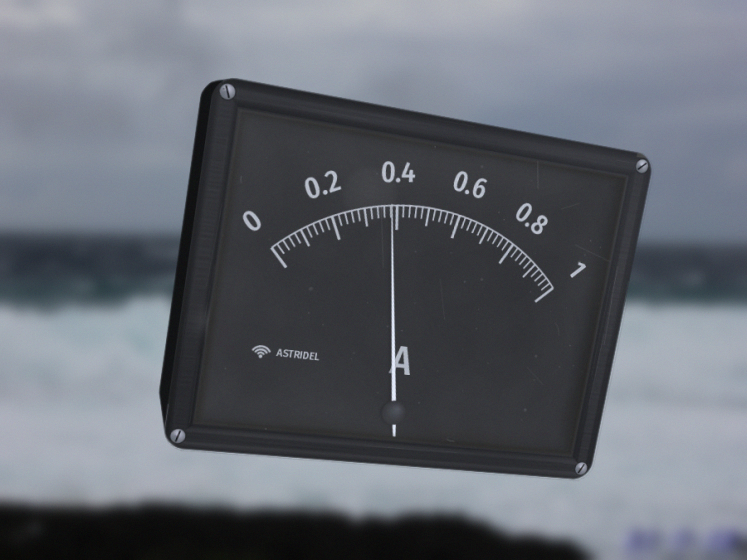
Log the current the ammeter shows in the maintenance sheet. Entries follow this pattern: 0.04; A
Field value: 0.38; A
